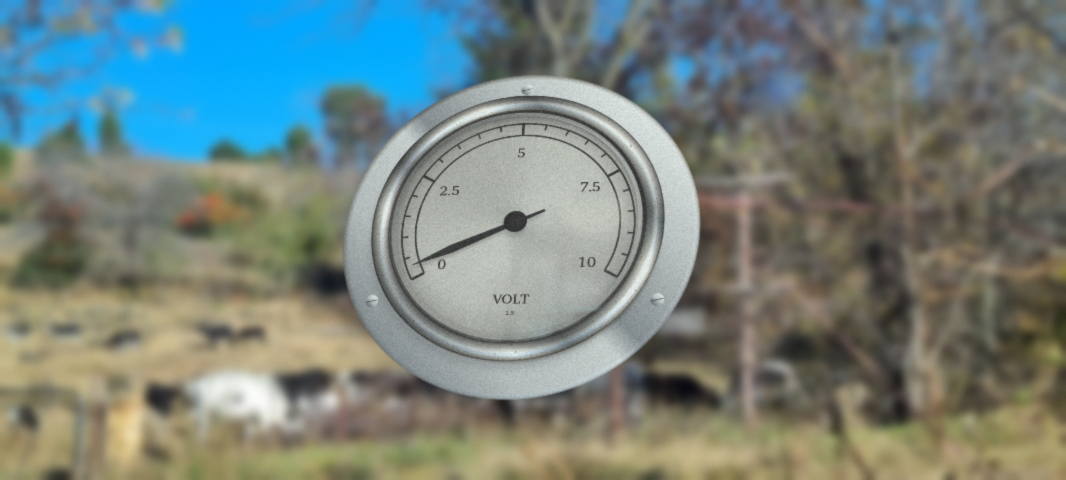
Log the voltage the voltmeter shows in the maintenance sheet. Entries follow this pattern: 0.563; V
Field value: 0.25; V
